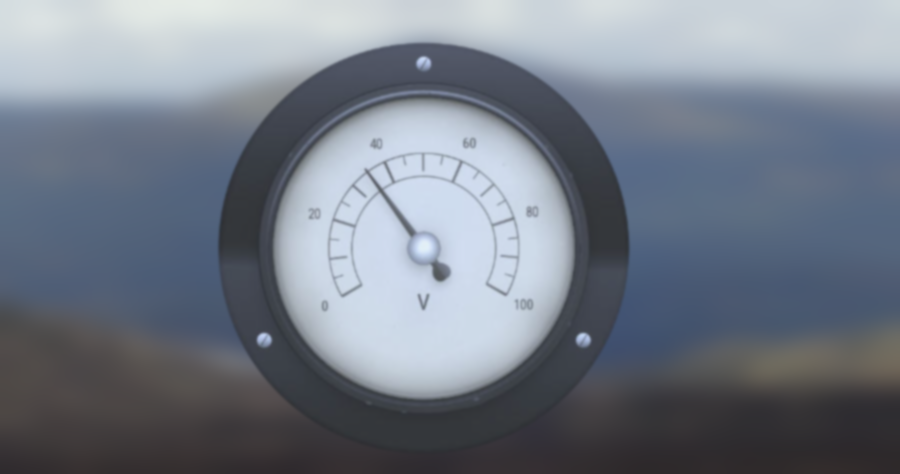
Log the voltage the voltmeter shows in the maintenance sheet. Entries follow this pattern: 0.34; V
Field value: 35; V
